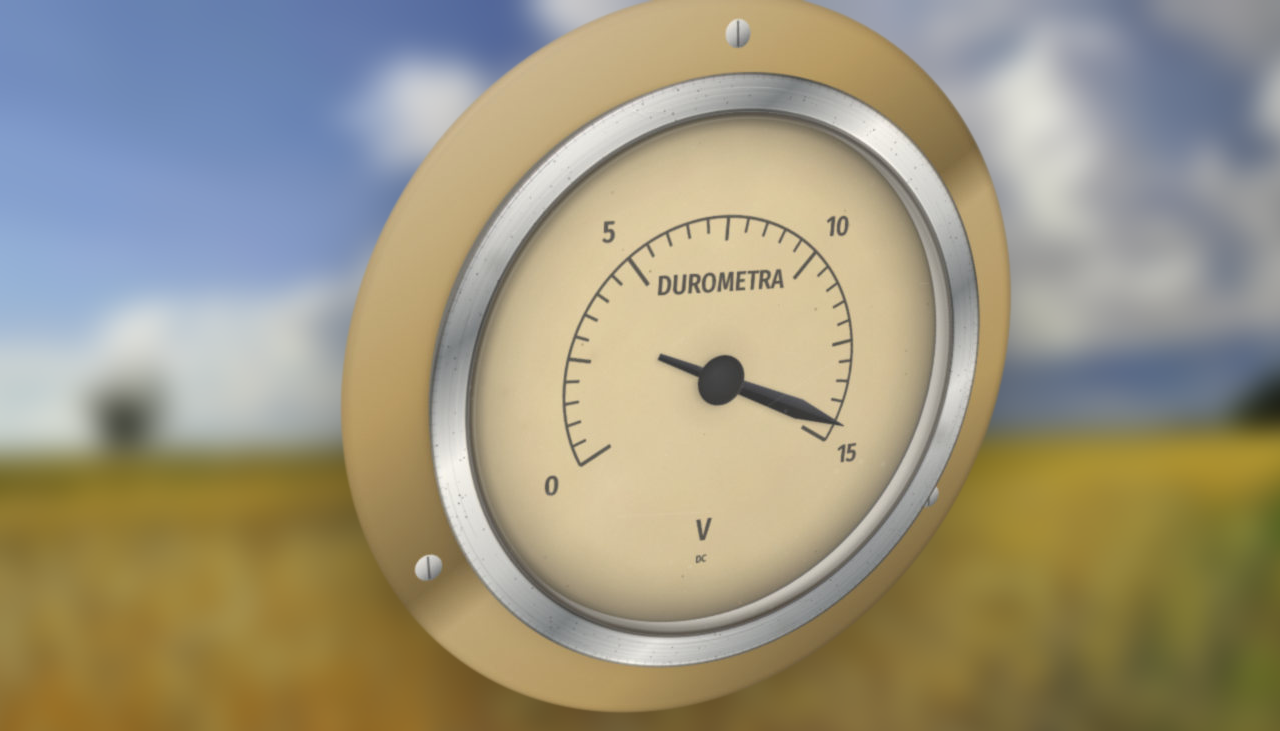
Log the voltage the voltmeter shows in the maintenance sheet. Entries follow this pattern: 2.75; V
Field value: 14.5; V
